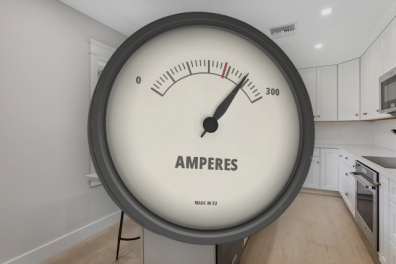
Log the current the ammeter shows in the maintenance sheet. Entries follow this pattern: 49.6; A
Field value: 240; A
